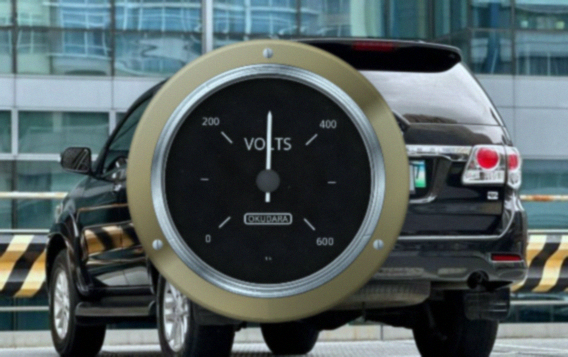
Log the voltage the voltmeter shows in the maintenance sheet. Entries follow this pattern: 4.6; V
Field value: 300; V
